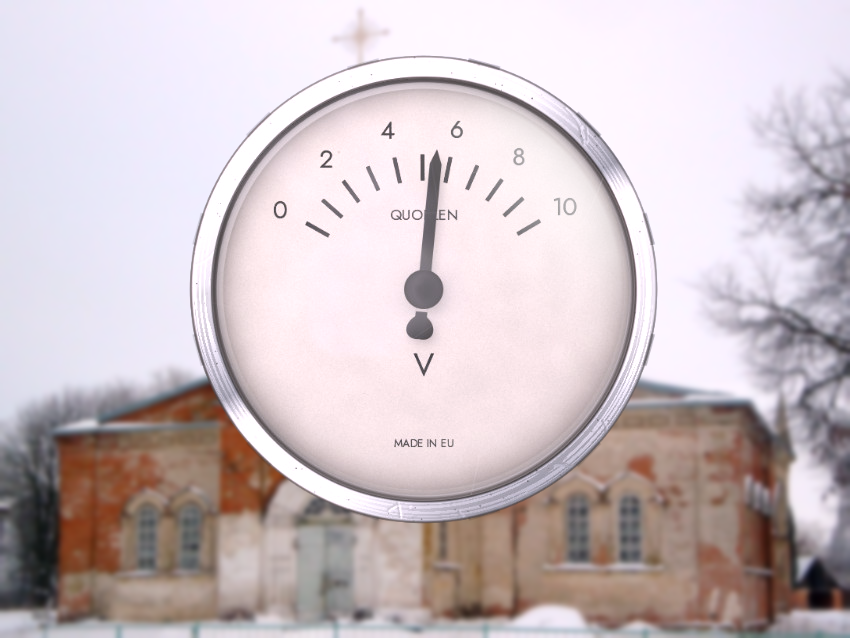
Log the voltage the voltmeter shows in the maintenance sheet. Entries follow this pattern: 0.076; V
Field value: 5.5; V
